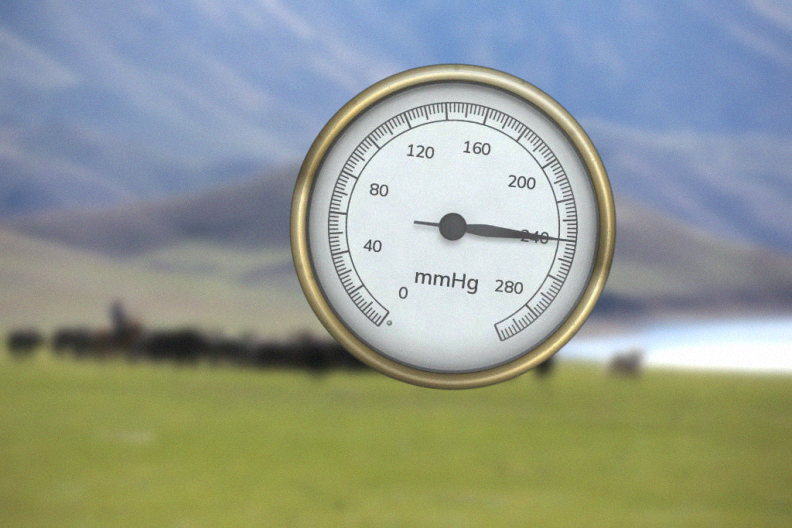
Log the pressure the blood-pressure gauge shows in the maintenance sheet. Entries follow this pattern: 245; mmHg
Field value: 240; mmHg
